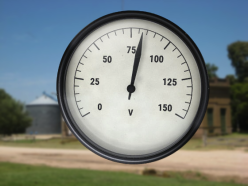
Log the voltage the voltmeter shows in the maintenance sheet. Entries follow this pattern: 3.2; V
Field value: 82.5; V
